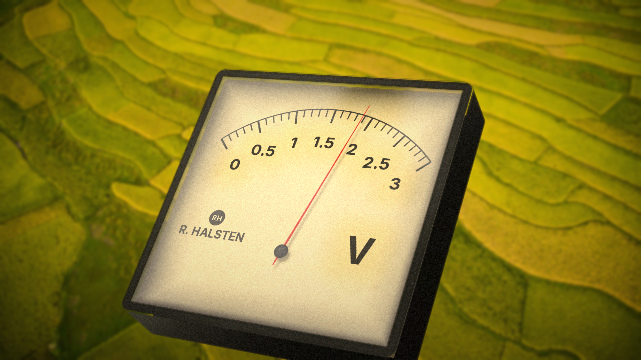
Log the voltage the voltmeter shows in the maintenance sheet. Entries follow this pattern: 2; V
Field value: 1.9; V
